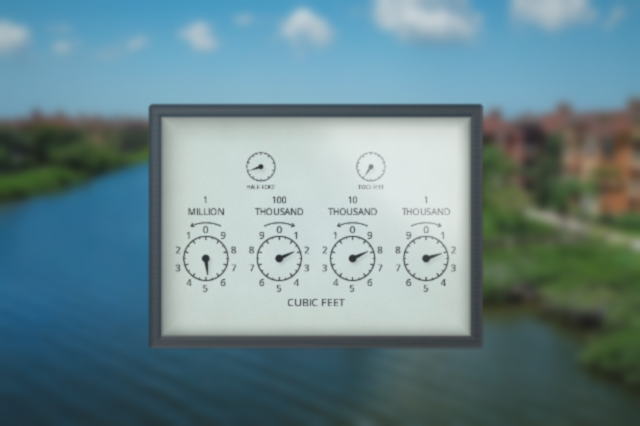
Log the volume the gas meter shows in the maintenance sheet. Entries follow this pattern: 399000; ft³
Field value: 518200; ft³
